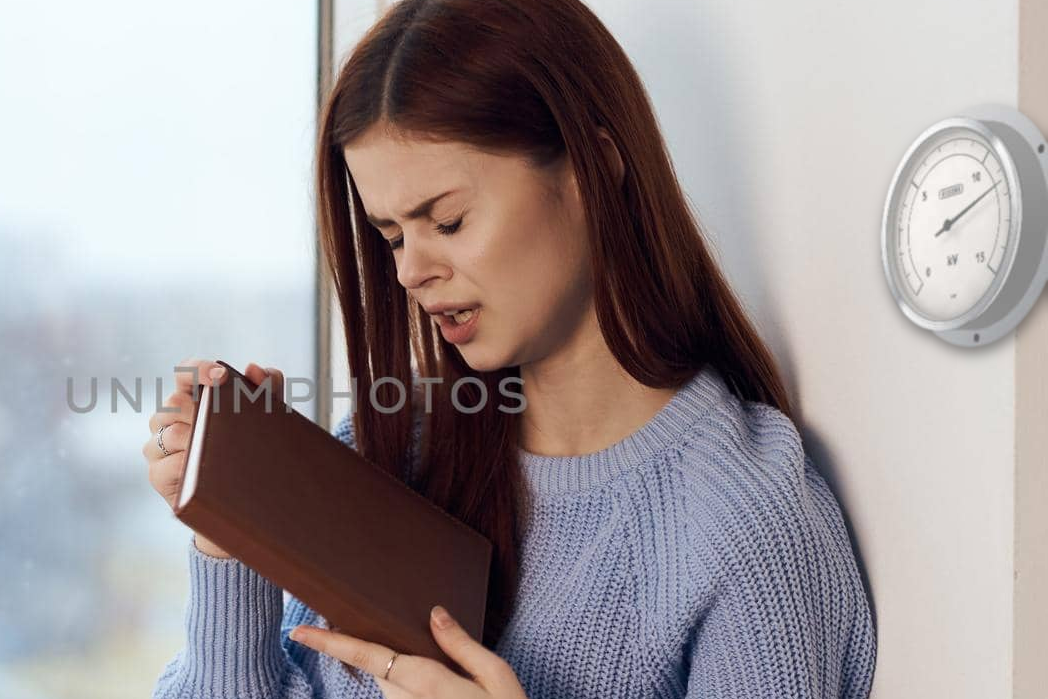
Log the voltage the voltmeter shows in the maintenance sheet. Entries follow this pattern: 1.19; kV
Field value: 11.5; kV
